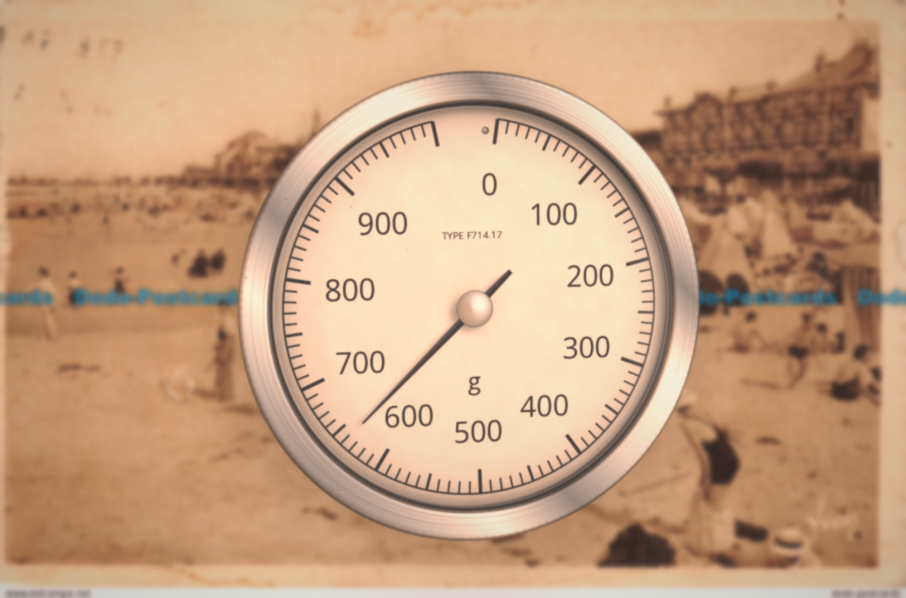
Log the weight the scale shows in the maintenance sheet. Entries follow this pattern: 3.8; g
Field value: 640; g
